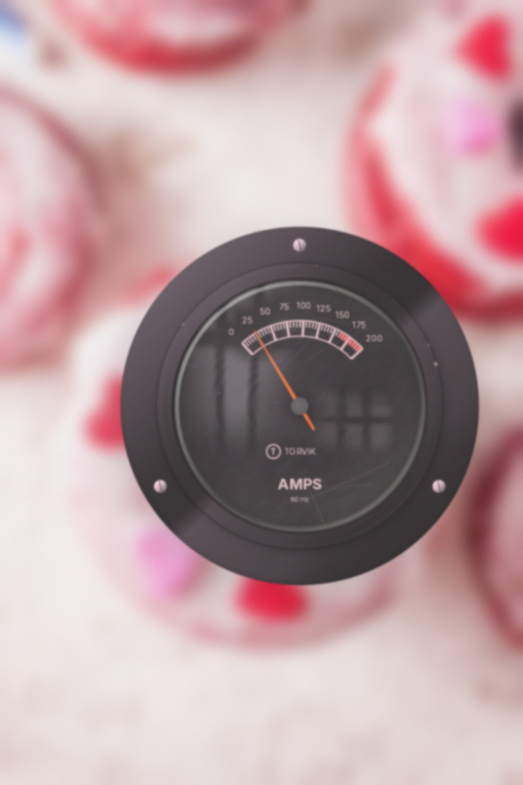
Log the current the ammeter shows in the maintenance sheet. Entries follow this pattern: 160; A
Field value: 25; A
